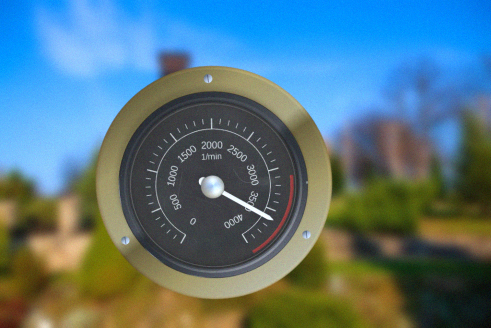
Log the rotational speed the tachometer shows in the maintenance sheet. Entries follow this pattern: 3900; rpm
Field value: 3600; rpm
